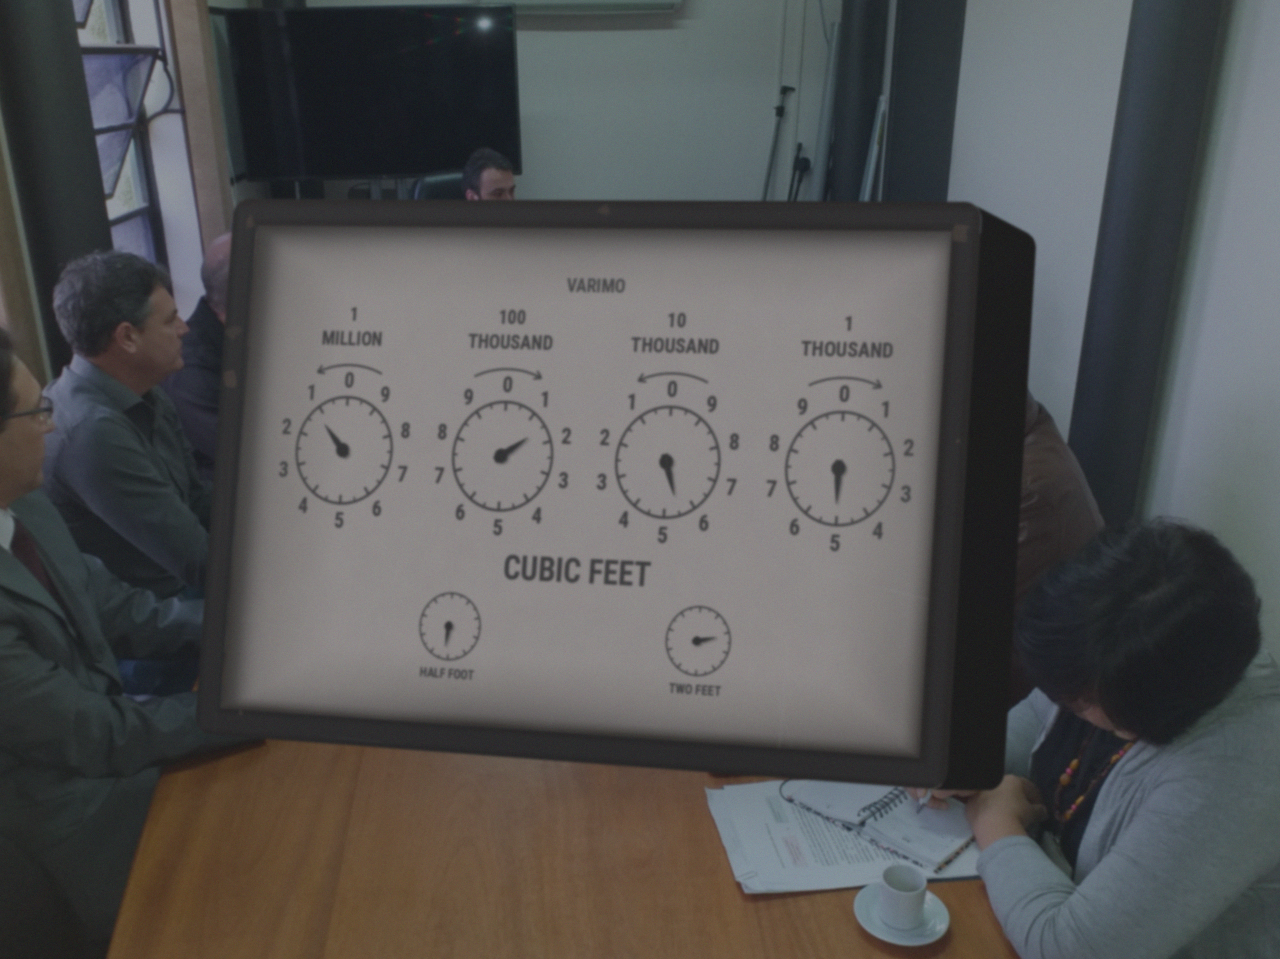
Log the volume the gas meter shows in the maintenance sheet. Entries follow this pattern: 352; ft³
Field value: 115500; ft³
